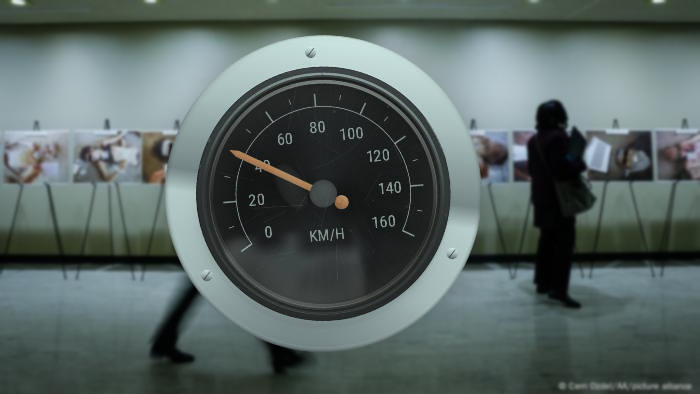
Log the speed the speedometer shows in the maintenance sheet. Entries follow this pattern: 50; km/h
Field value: 40; km/h
